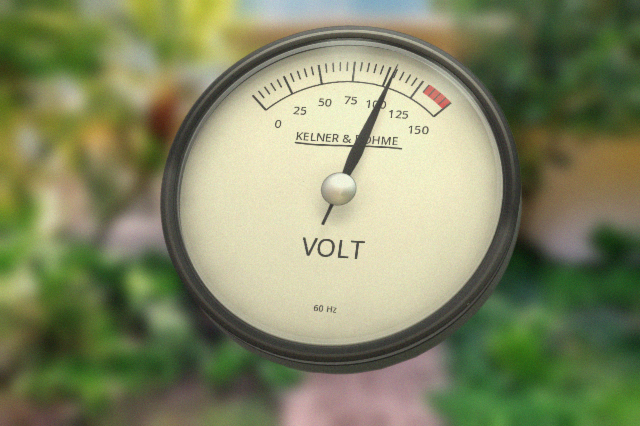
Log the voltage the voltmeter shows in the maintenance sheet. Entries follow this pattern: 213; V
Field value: 105; V
